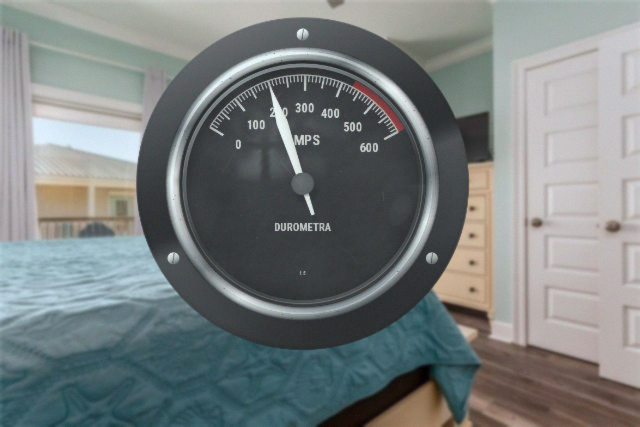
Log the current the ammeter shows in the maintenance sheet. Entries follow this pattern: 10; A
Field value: 200; A
